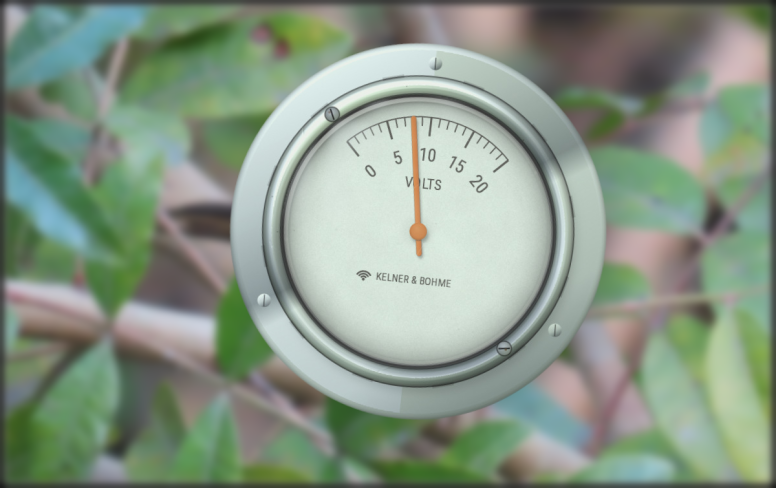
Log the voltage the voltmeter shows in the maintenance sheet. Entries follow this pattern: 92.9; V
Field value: 8; V
